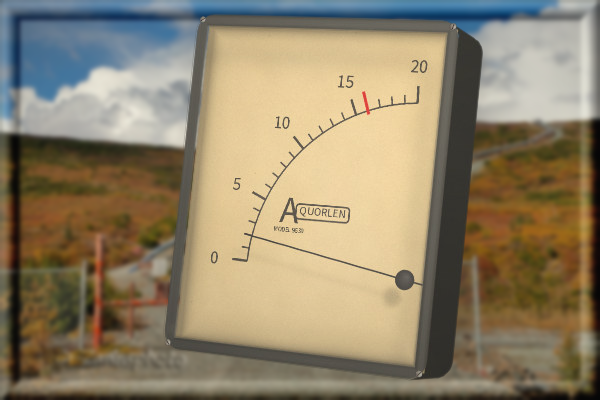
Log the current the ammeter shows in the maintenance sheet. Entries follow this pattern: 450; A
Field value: 2; A
